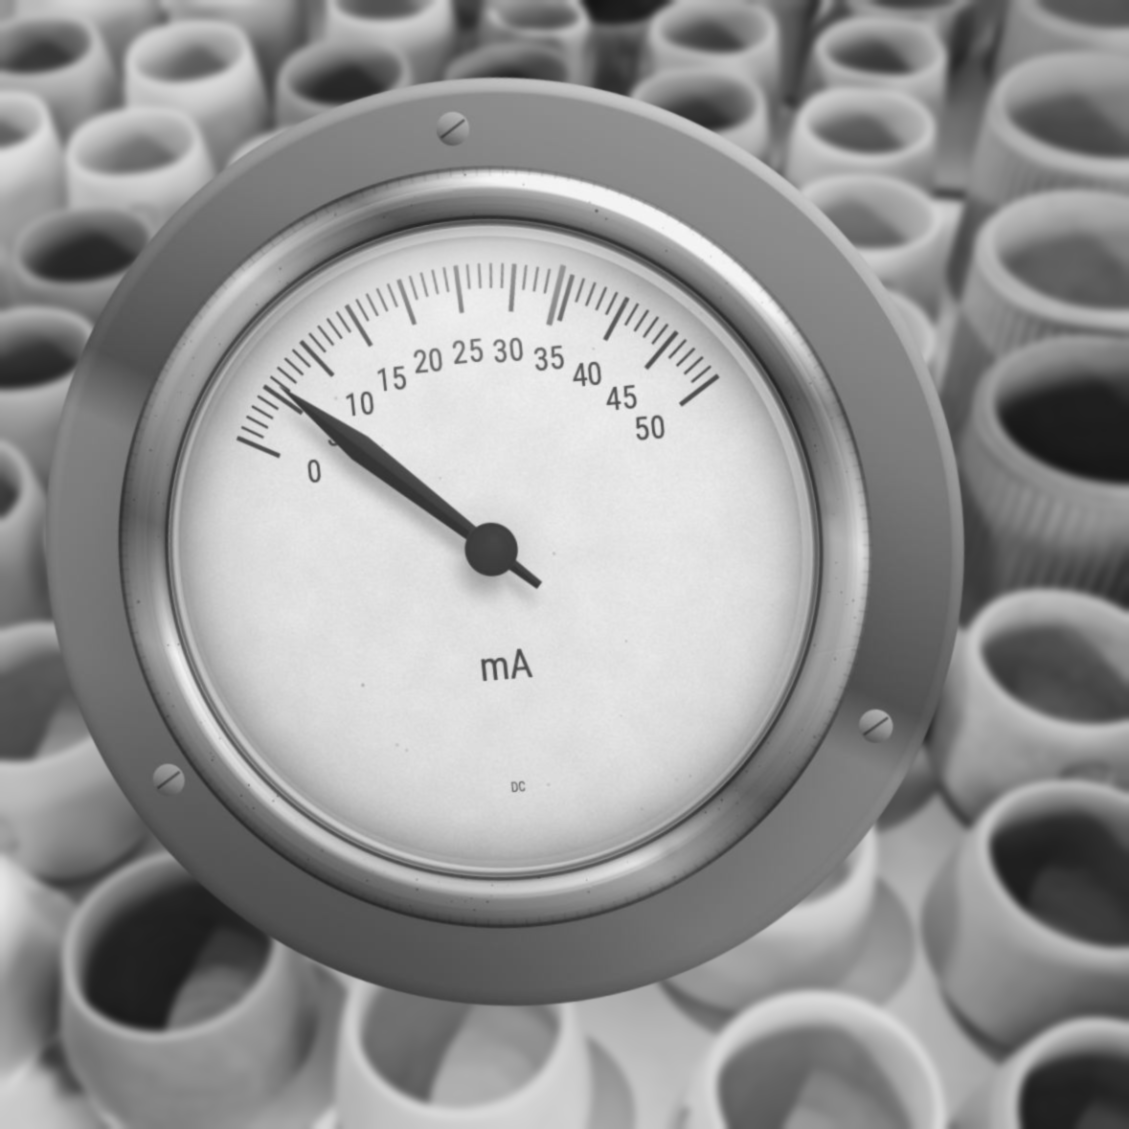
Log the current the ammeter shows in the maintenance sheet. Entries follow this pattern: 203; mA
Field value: 6; mA
